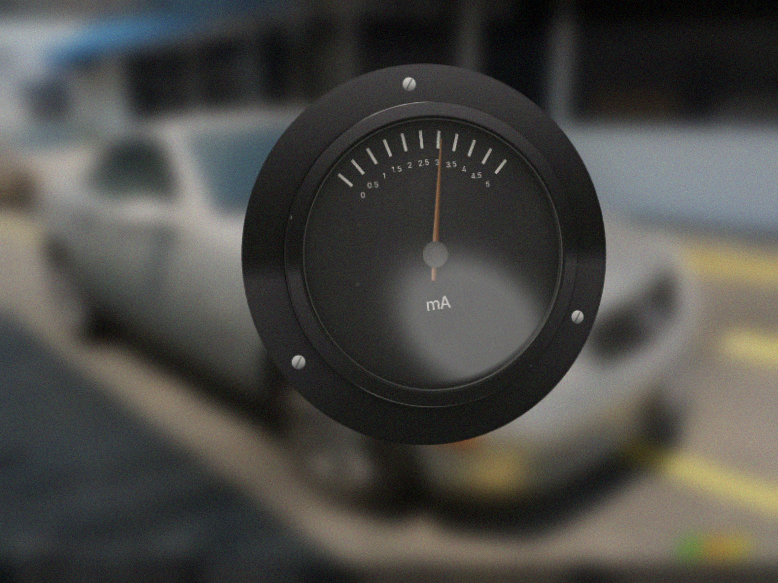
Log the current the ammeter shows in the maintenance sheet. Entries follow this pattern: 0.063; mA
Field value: 3; mA
